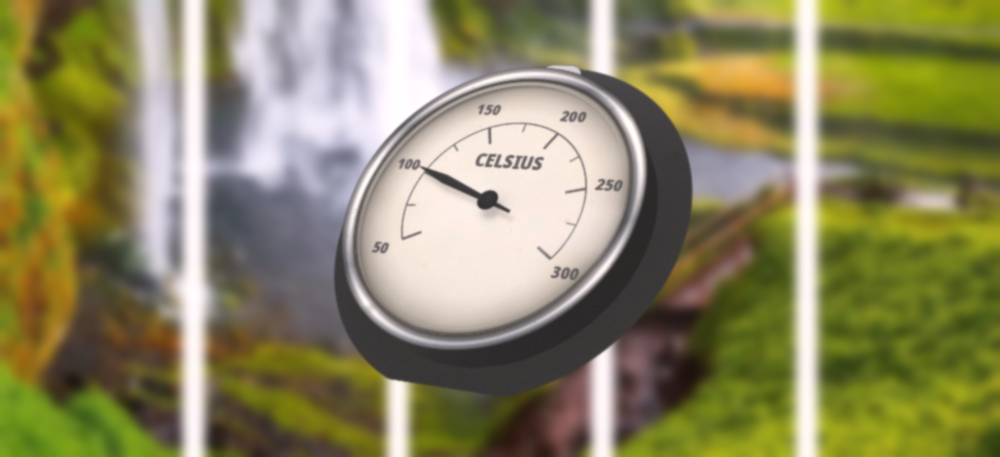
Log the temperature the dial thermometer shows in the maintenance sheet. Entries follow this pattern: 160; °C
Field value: 100; °C
